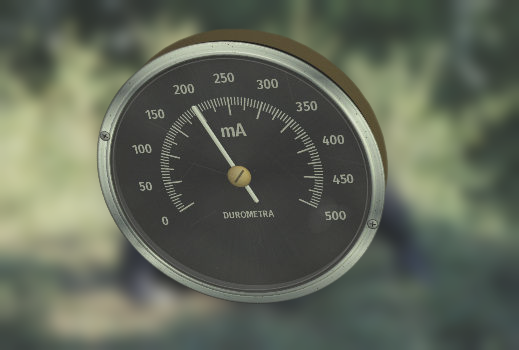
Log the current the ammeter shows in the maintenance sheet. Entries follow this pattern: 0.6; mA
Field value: 200; mA
